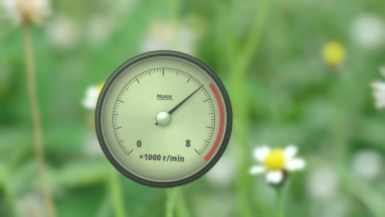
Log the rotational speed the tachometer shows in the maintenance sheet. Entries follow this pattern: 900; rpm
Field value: 5500; rpm
